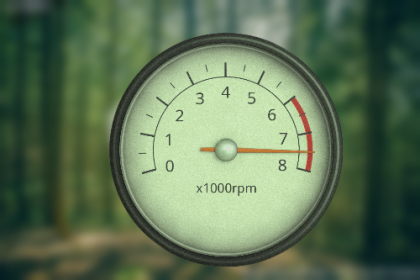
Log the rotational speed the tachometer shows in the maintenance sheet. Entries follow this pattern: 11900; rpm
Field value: 7500; rpm
